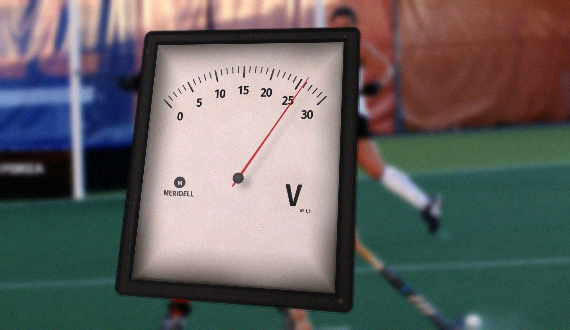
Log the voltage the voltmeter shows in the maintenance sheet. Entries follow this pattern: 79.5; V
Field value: 26; V
